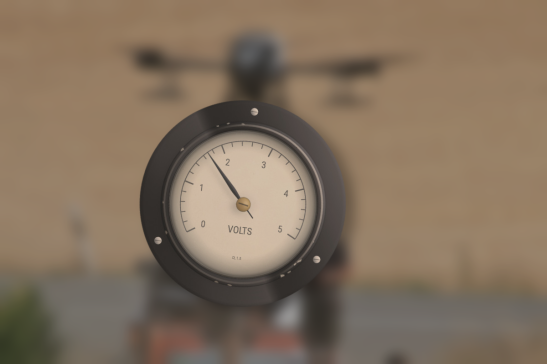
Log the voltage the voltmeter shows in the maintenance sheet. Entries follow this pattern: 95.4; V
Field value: 1.7; V
